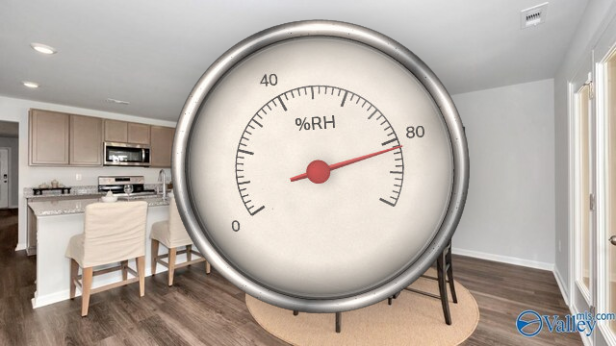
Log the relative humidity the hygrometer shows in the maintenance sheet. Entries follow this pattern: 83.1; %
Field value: 82; %
